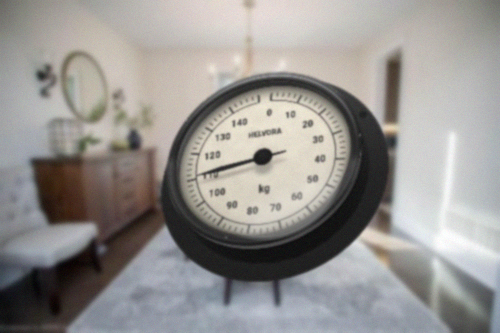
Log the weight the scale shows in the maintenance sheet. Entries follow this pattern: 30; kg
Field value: 110; kg
